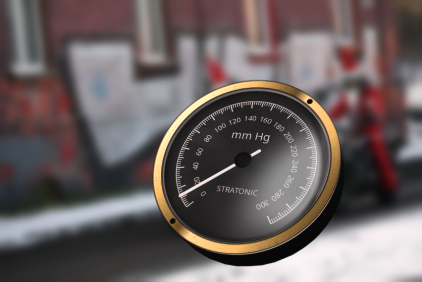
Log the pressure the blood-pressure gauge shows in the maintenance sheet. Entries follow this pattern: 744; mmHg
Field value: 10; mmHg
